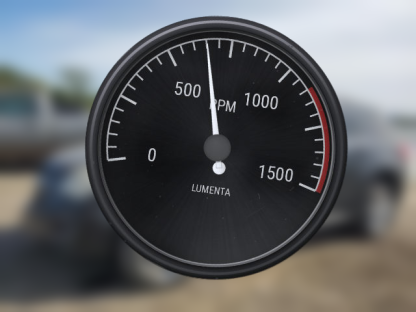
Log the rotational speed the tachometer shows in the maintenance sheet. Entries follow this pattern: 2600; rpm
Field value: 650; rpm
